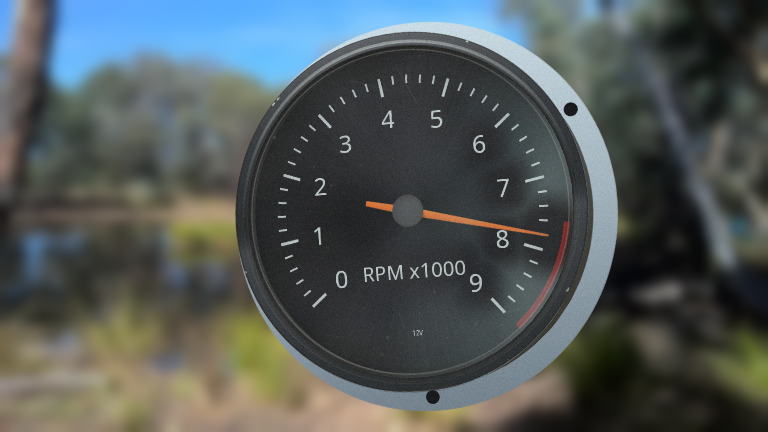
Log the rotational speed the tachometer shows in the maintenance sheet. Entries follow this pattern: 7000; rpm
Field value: 7800; rpm
